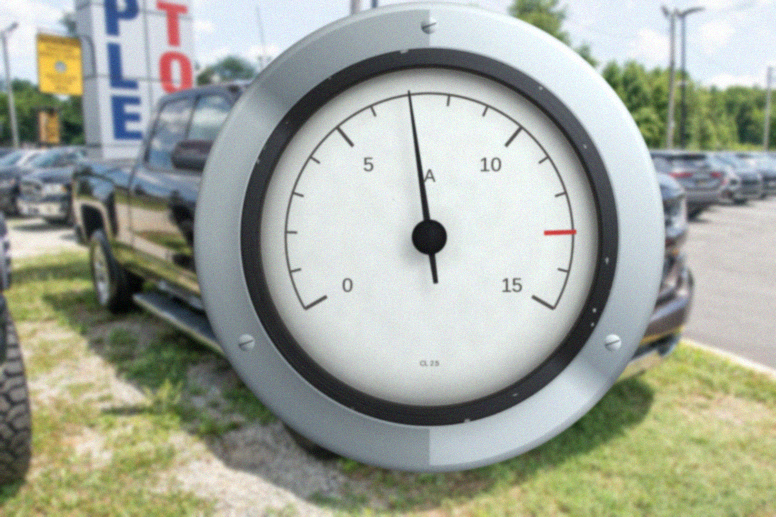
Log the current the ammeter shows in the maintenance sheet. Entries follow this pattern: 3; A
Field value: 7; A
